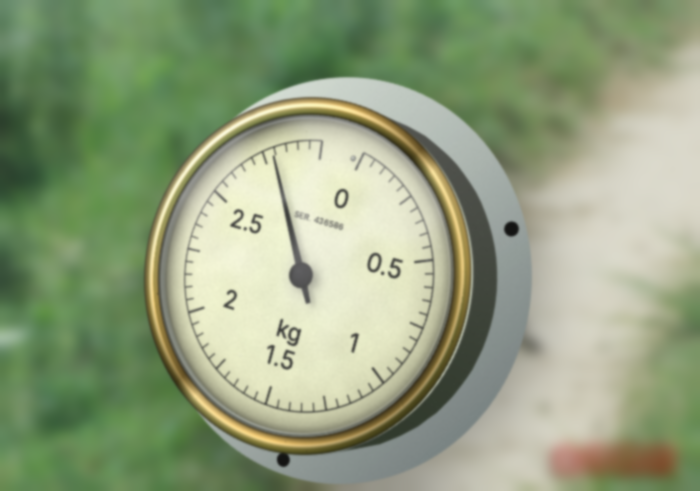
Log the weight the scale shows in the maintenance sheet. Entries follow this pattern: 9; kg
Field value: 2.8; kg
